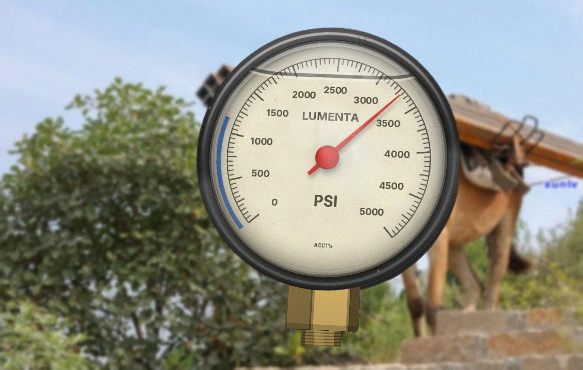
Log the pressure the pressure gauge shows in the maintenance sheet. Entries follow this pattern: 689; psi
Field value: 3300; psi
